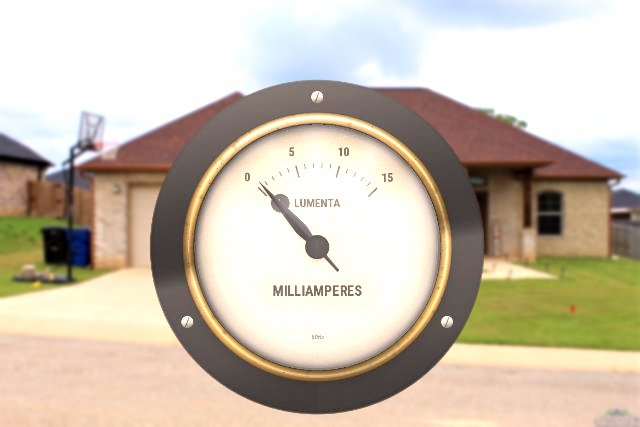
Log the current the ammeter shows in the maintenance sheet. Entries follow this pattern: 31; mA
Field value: 0.5; mA
